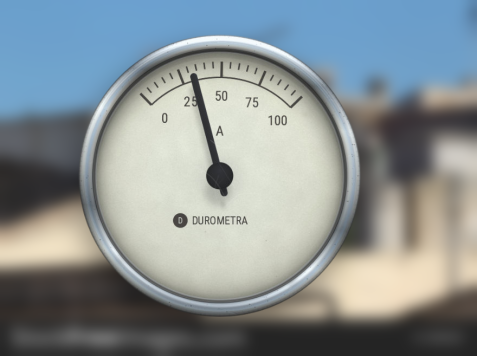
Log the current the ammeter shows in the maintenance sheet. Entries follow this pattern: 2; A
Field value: 32.5; A
